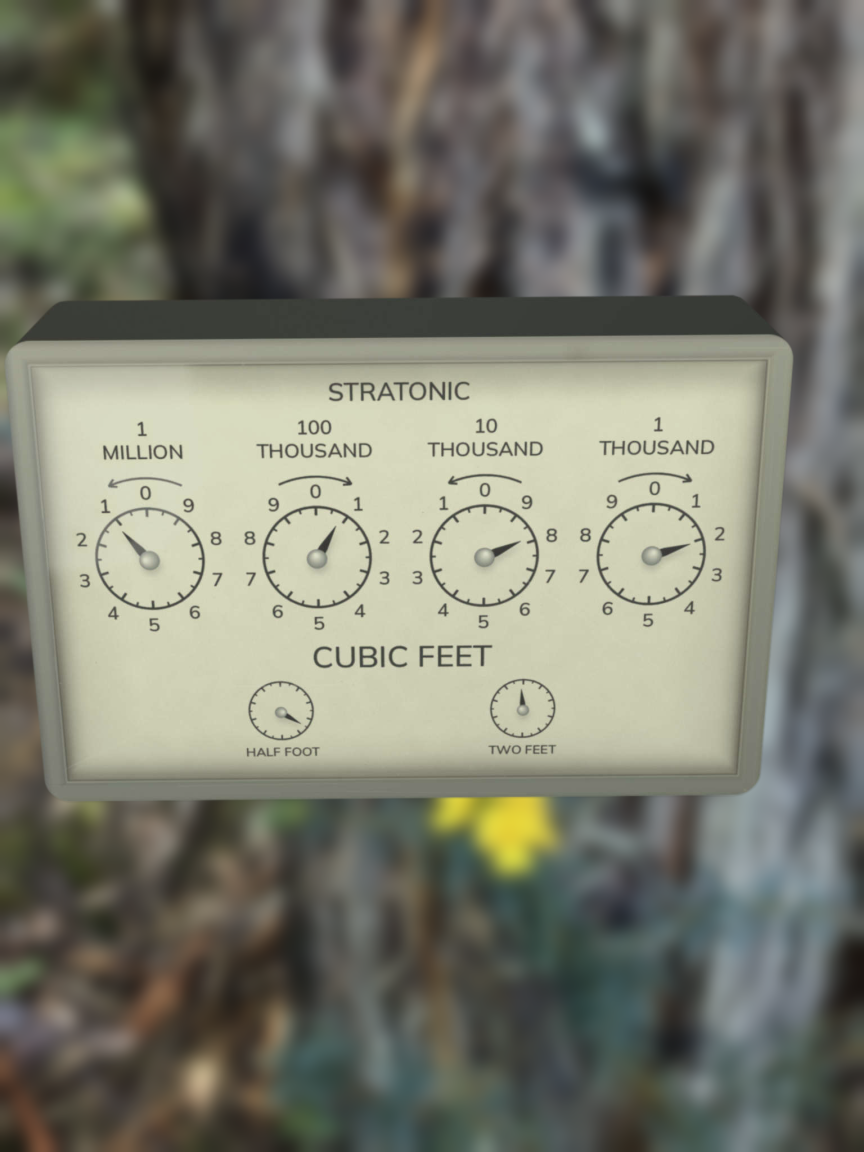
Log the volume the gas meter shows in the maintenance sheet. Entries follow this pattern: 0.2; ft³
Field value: 108200; ft³
